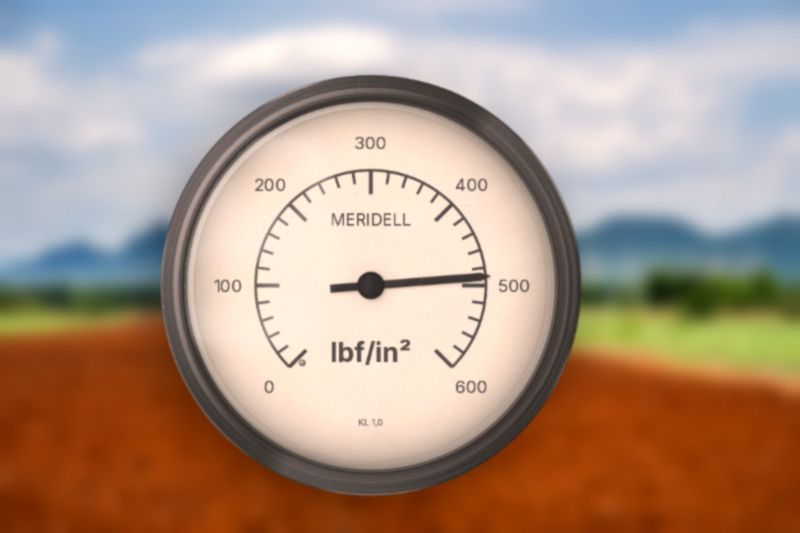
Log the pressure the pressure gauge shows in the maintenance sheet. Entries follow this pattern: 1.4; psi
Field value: 490; psi
